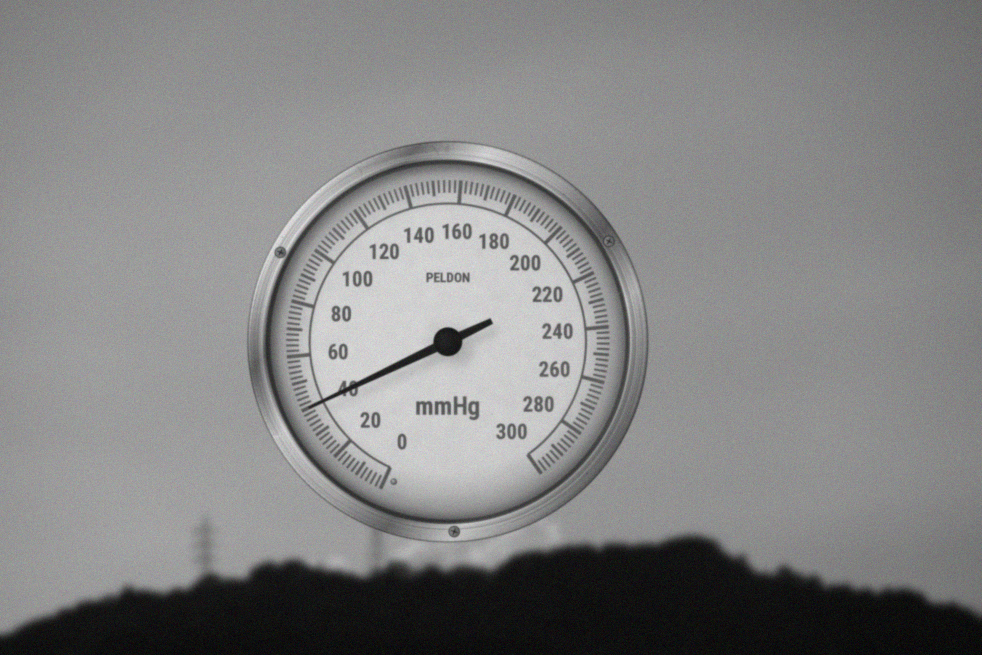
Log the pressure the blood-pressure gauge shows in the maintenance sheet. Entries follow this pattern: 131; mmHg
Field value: 40; mmHg
